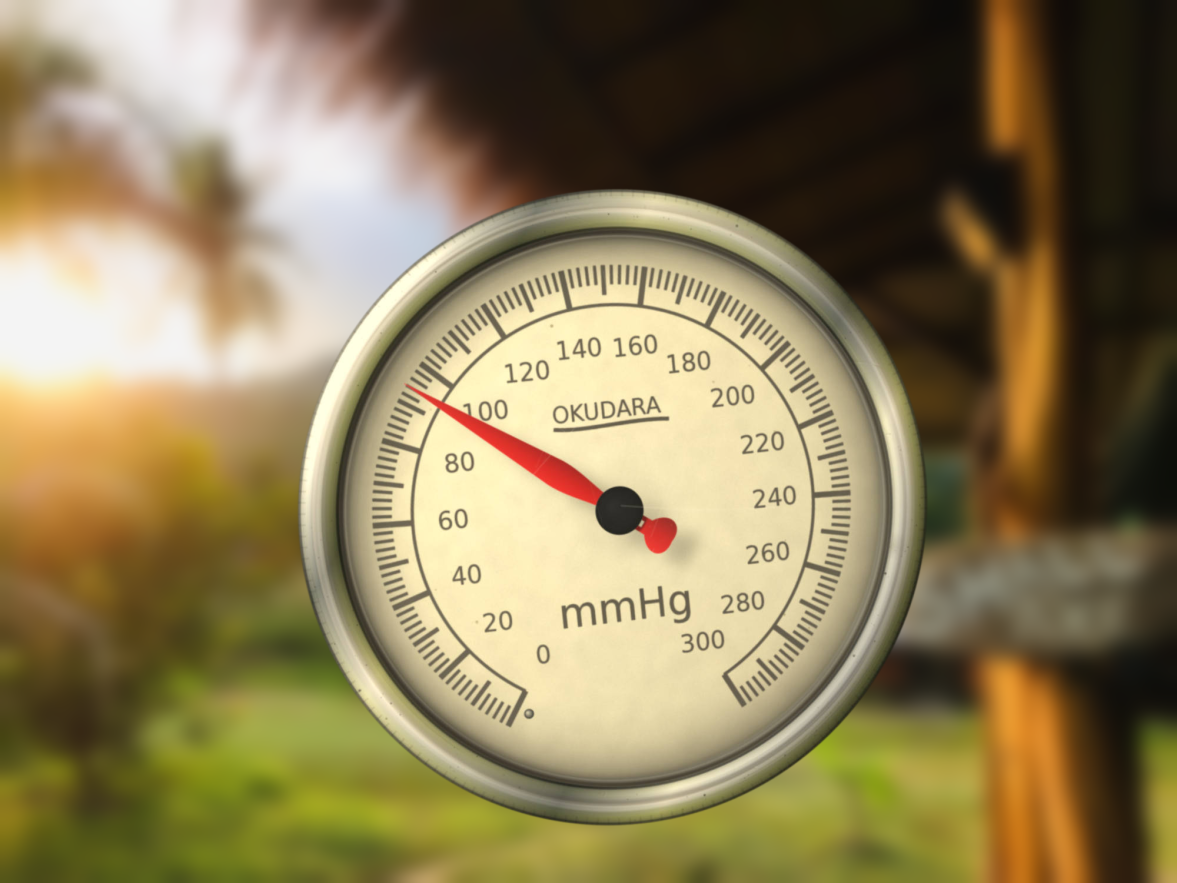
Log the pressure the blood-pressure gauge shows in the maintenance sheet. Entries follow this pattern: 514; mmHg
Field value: 94; mmHg
